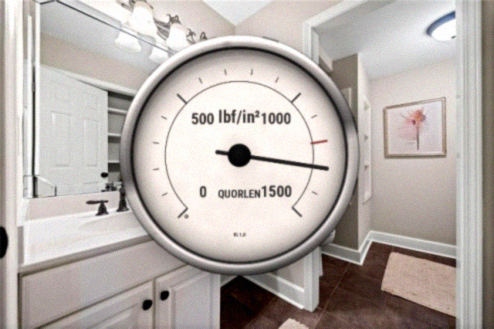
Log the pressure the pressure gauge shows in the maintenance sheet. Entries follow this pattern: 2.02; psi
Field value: 1300; psi
